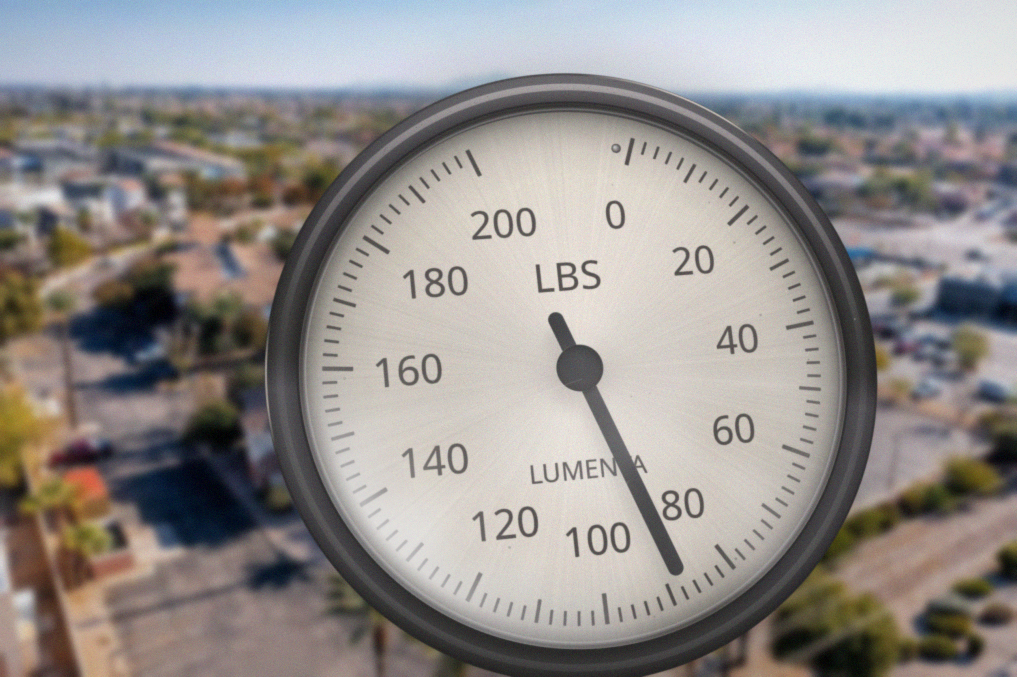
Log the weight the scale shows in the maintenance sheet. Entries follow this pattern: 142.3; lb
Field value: 88; lb
